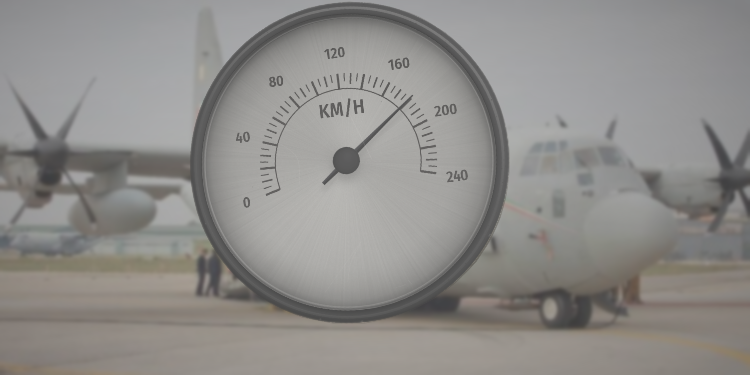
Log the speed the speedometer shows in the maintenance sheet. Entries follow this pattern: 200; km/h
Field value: 180; km/h
